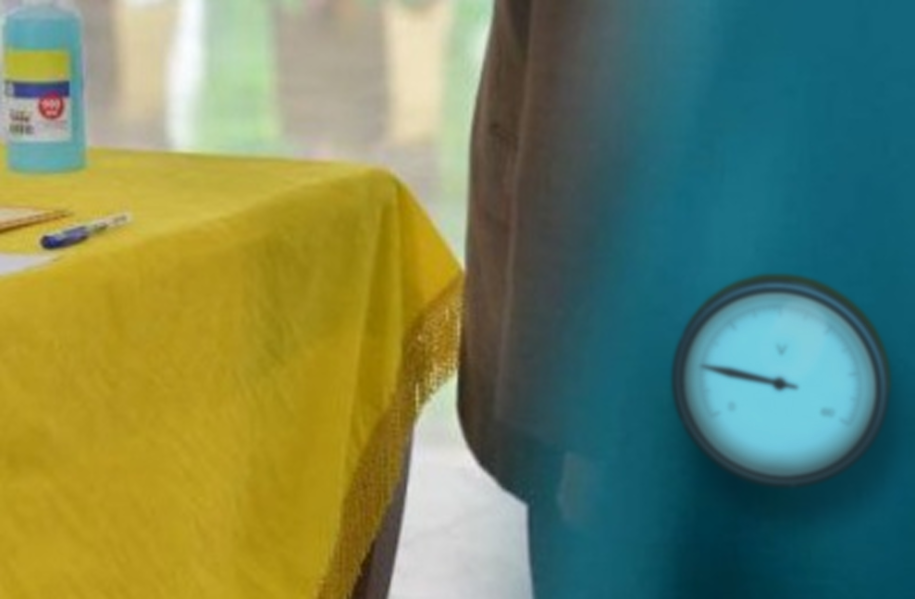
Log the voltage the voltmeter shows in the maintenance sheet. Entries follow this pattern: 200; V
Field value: 10; V
